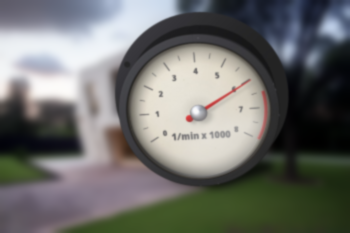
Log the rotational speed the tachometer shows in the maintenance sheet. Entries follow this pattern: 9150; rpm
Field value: 6000; rpm
